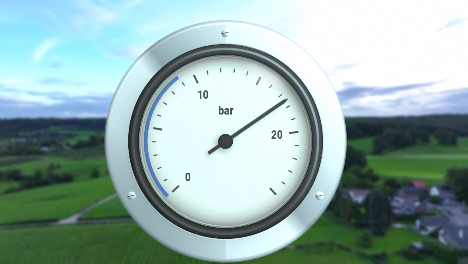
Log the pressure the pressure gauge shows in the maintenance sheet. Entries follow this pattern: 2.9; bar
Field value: 17.5; bar
